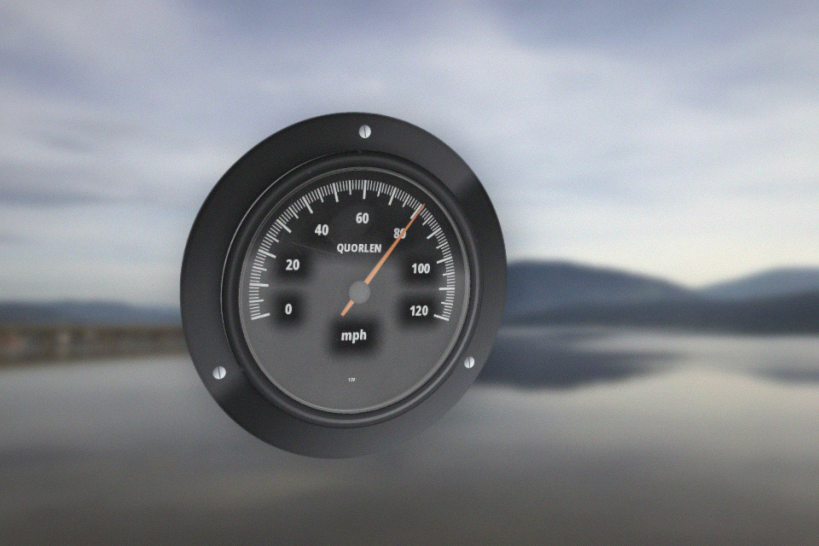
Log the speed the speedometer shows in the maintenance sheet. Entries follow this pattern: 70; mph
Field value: 80; mph
